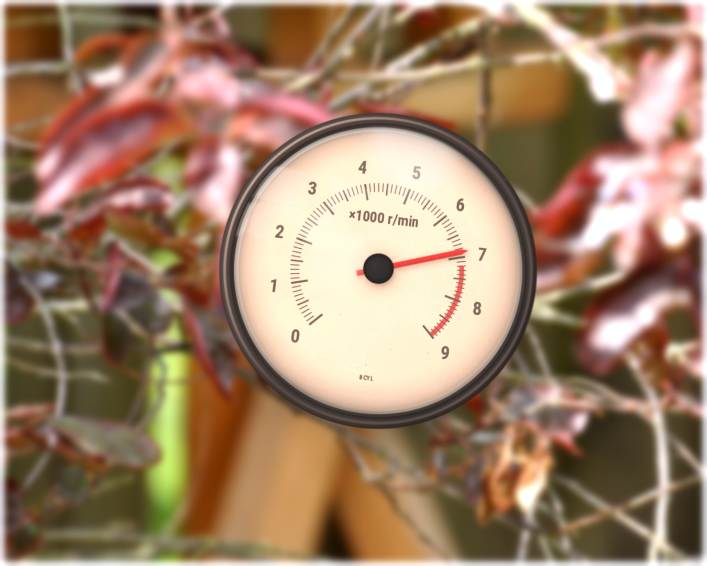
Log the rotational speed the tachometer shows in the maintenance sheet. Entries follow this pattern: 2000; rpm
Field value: 6900; rpm
